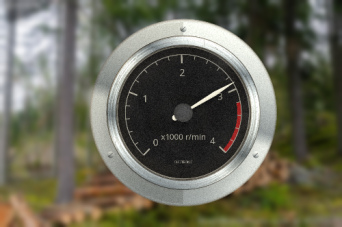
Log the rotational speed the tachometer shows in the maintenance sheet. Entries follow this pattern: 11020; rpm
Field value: 2900; rpm
